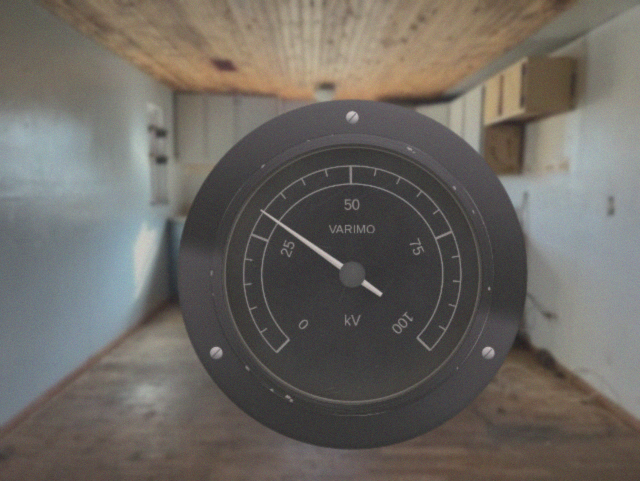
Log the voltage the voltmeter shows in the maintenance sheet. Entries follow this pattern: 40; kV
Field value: 30; kV
